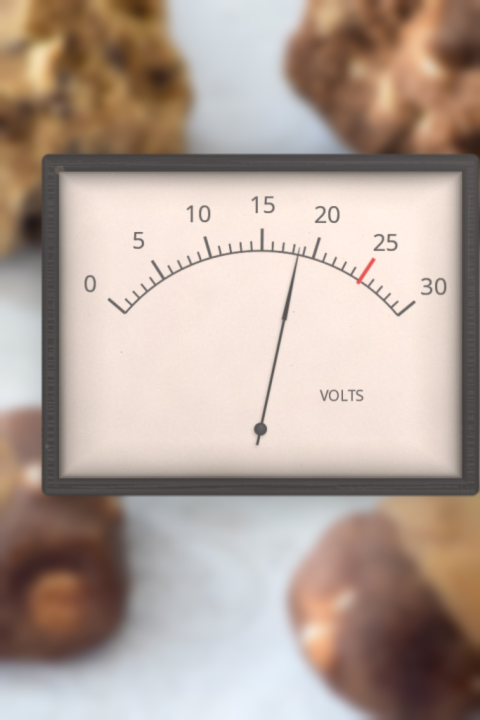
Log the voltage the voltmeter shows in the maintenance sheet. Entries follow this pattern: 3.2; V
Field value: 18.5; V
